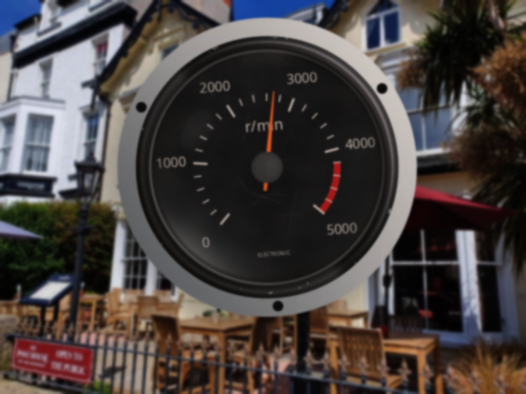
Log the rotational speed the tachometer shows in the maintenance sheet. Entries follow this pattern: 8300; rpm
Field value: 2700; rpm
